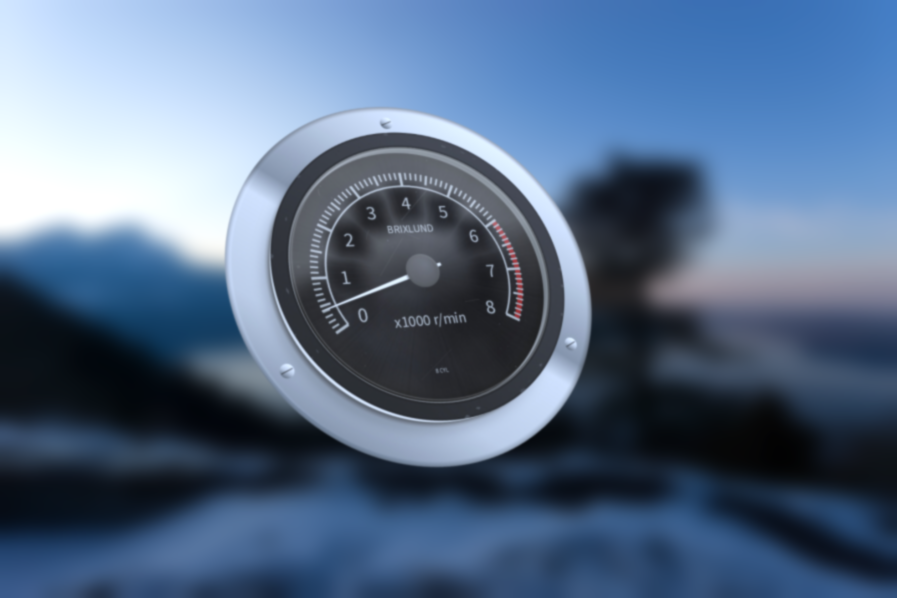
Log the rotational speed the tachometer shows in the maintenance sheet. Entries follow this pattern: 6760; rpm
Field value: 400; rpm
